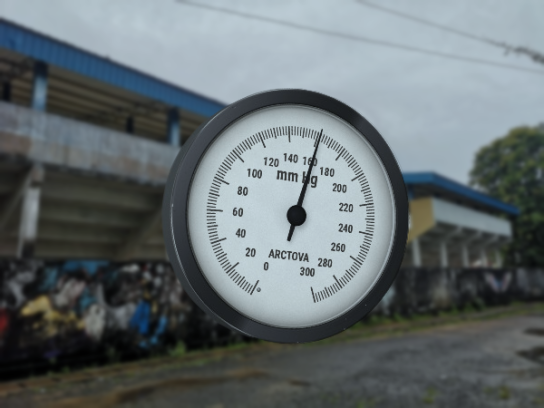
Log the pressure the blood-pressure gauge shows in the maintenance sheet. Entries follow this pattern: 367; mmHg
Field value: 160; mmHg
